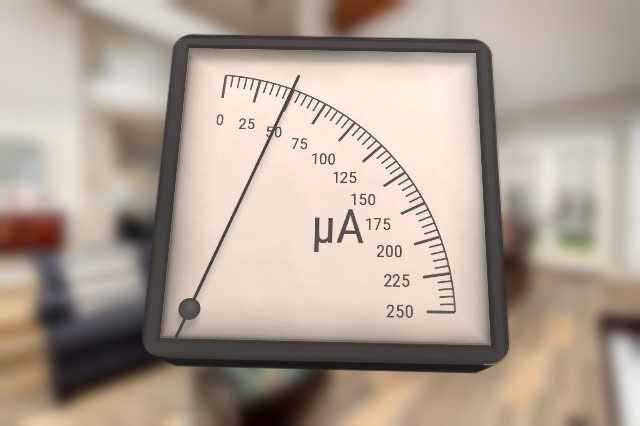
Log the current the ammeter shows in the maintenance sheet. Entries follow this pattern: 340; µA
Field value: 50; µA
